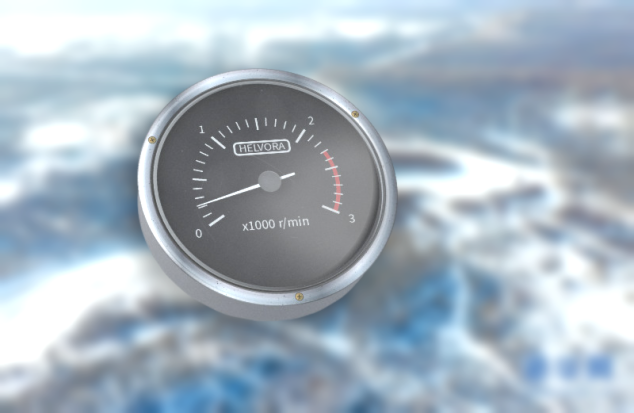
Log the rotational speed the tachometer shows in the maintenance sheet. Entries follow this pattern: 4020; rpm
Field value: 200; rpm
